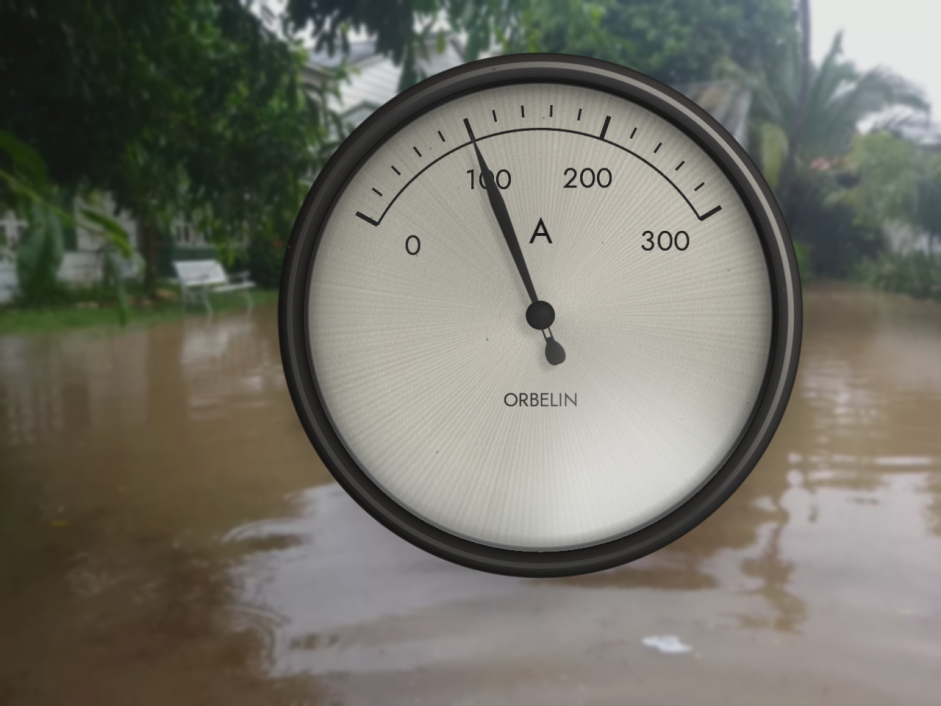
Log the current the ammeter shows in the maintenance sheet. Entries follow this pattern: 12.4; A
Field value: 100; A
